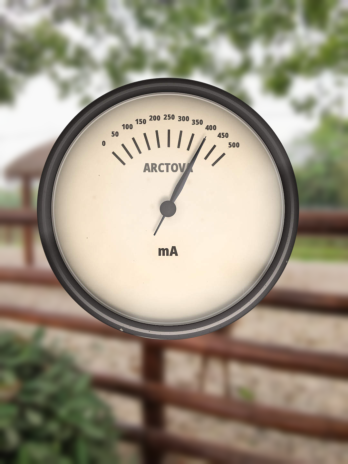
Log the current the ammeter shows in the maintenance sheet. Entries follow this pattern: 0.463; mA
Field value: 400; mA
